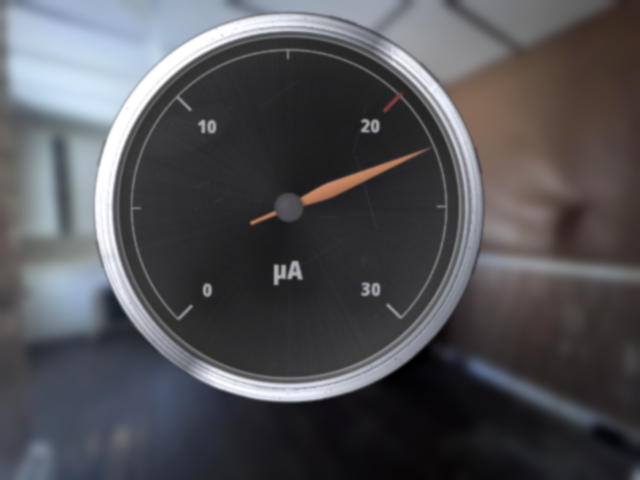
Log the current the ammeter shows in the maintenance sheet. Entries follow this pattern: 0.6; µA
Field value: 22.5; µA
